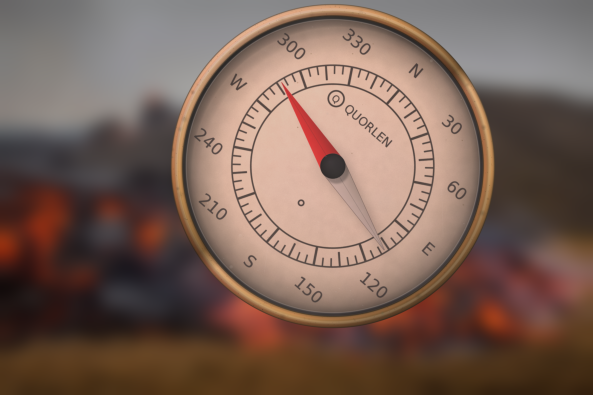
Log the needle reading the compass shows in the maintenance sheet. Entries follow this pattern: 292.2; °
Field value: 287.5; °
